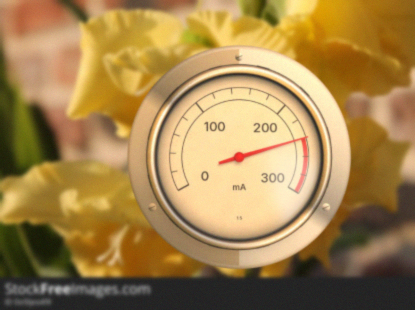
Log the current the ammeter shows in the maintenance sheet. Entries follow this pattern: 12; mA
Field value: 240; mA
